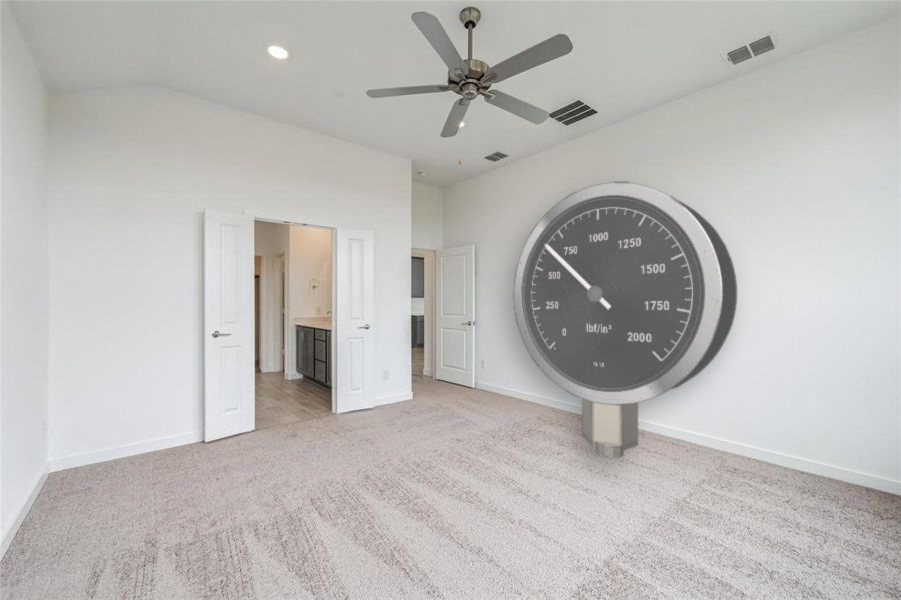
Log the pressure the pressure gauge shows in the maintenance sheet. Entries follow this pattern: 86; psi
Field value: 650; psi
